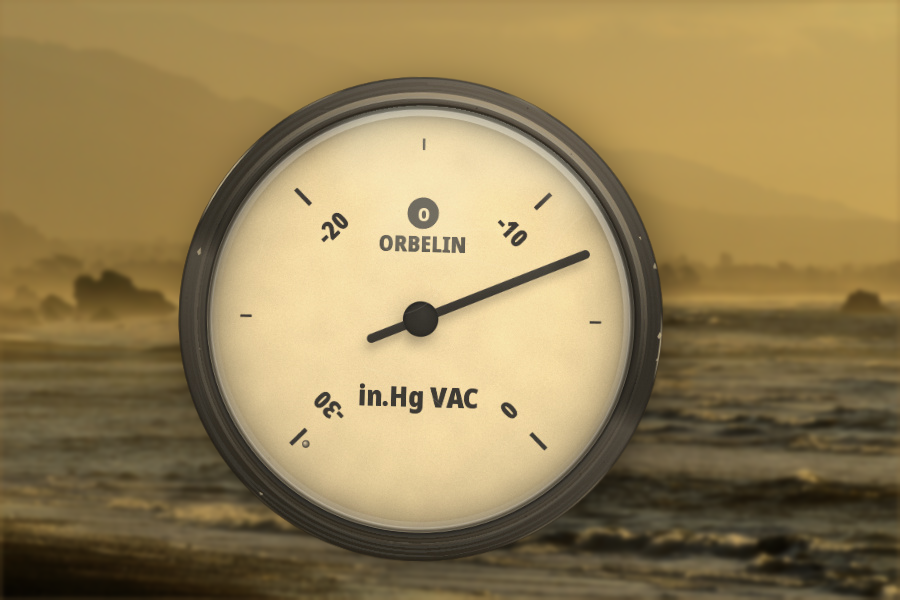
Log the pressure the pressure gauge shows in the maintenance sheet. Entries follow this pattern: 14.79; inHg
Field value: -7.5; inHg
